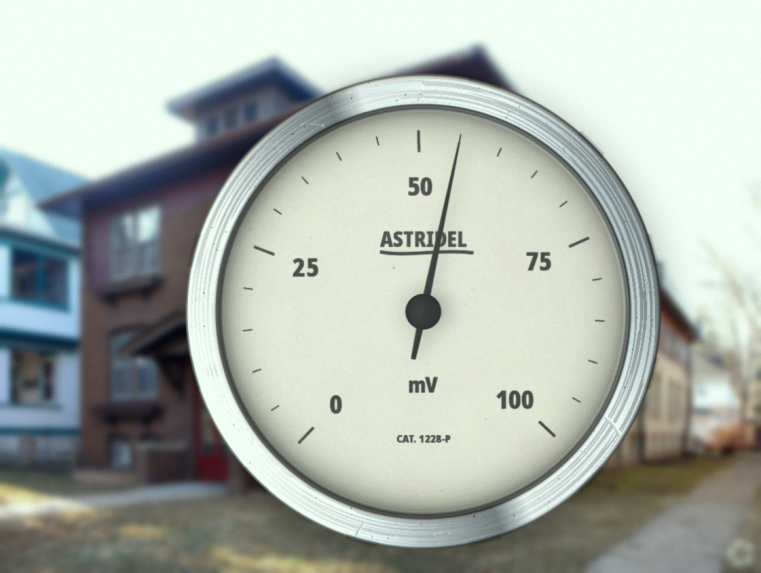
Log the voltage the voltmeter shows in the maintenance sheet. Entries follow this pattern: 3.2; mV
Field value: 55; mV
